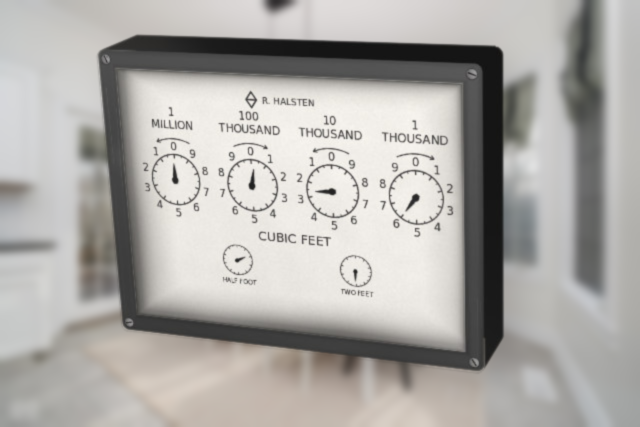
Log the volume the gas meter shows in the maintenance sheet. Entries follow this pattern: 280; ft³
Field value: 2600; ft³
